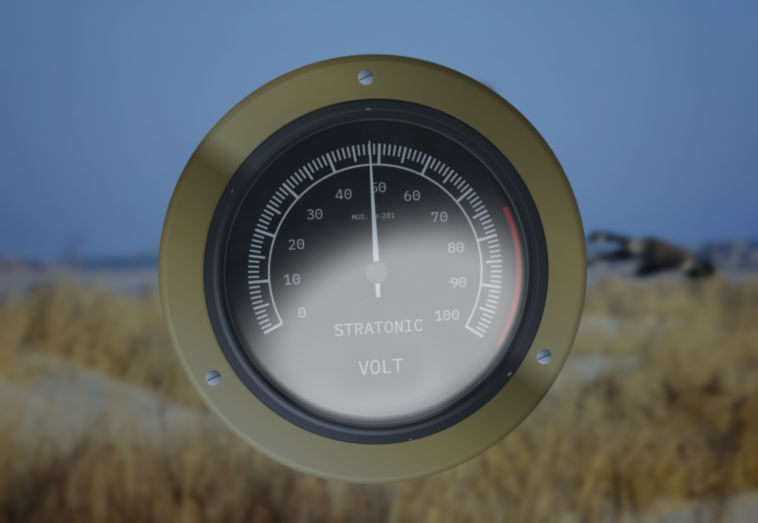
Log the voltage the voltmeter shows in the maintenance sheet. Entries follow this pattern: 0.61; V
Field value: 48; V
